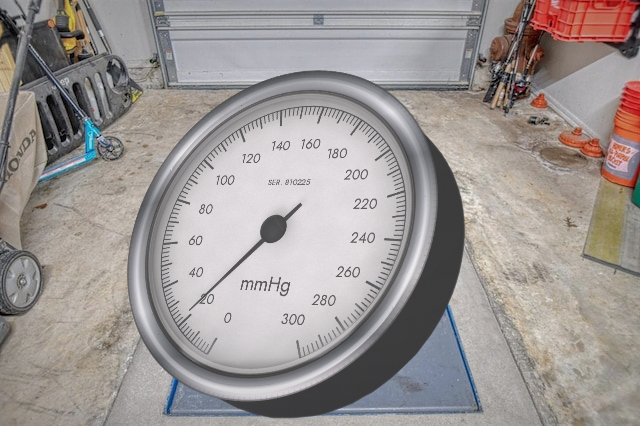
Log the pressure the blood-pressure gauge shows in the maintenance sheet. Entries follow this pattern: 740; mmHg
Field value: 20; mmHg
